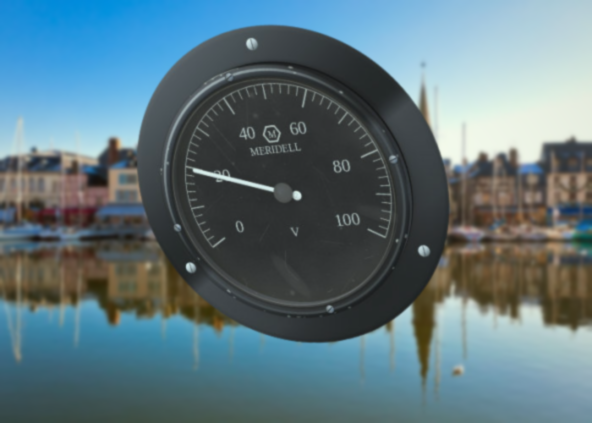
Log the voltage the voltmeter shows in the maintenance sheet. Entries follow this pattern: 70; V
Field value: 20; V
